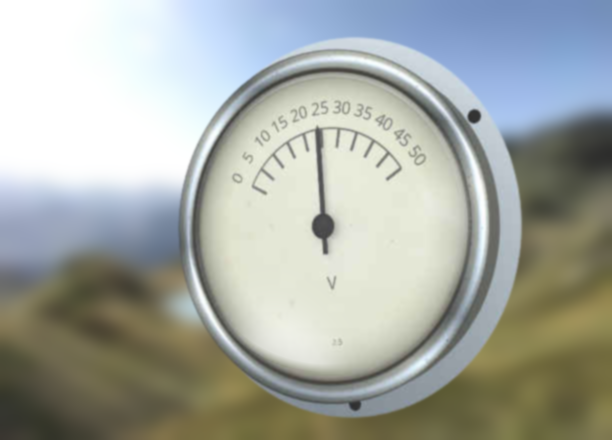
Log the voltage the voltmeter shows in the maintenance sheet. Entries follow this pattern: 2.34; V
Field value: 25; V
